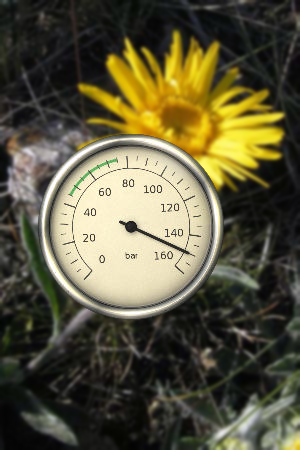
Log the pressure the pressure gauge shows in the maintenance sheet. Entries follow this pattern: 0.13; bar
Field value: 150; bar
